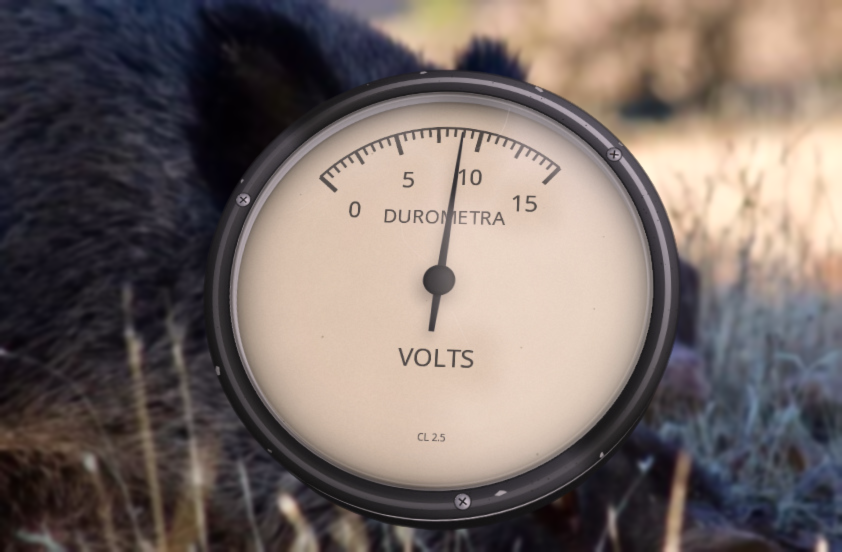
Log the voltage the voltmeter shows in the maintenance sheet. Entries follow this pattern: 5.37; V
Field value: 9; V
